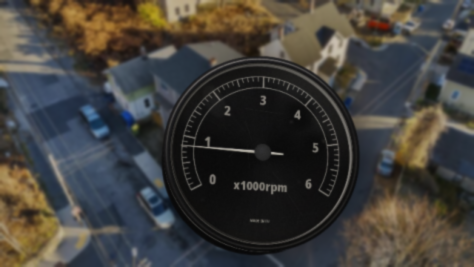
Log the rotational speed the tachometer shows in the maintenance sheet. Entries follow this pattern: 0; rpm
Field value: 800; rpm
